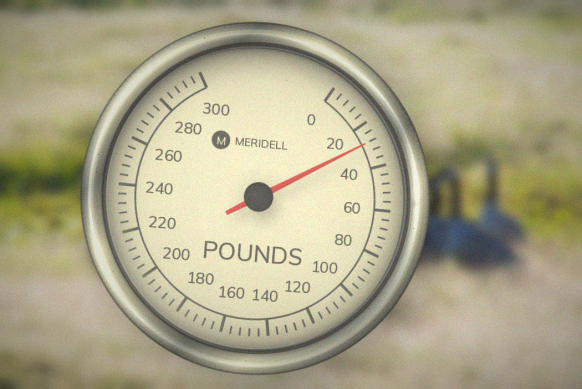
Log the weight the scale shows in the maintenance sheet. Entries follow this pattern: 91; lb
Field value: 28; lb
